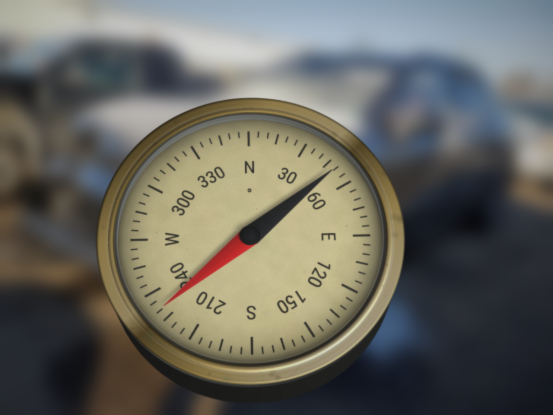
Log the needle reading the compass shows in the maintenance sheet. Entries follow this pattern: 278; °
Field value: 230; °
